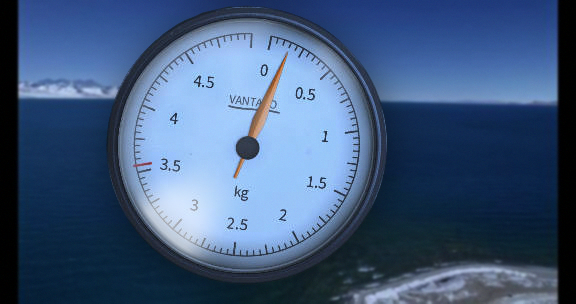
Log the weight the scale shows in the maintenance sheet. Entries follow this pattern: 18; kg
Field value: 0.15; kg
